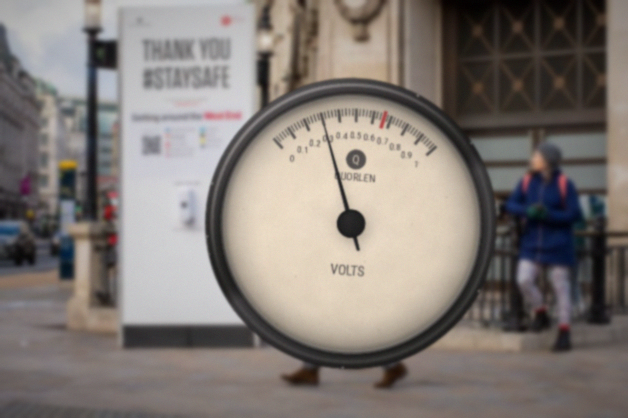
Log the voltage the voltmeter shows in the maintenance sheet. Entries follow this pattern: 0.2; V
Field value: 0.3; V
